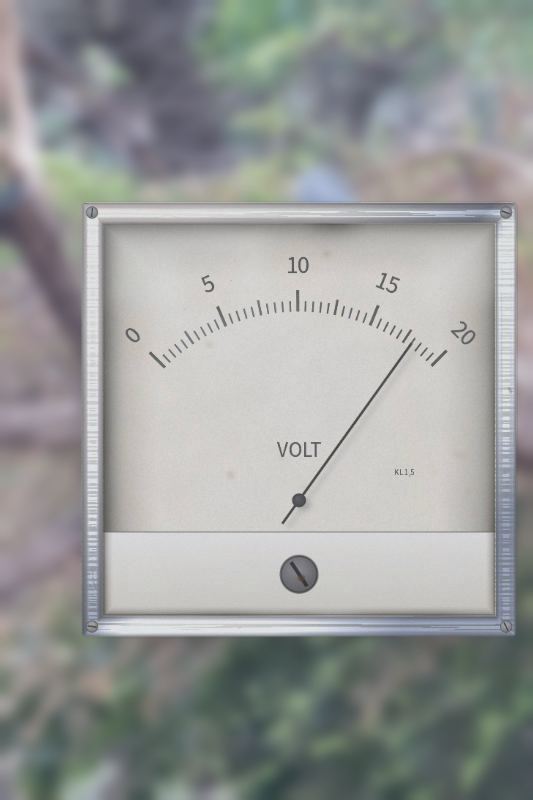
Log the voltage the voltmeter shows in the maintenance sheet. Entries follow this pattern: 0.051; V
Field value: 18; V
